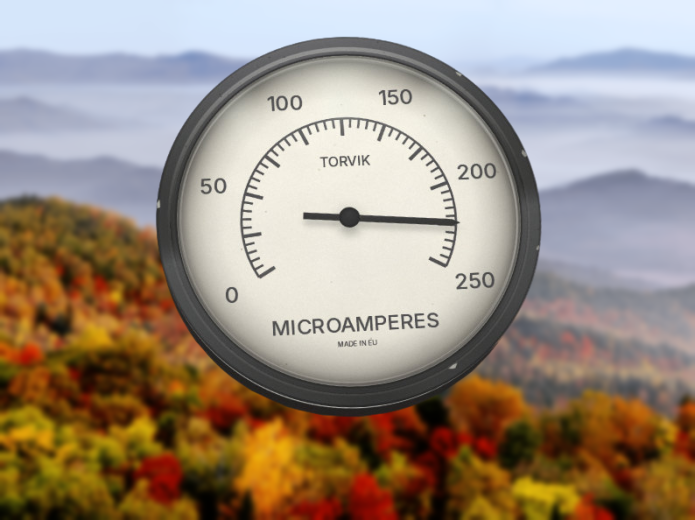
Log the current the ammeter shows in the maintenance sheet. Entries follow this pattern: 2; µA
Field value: 225; µA
